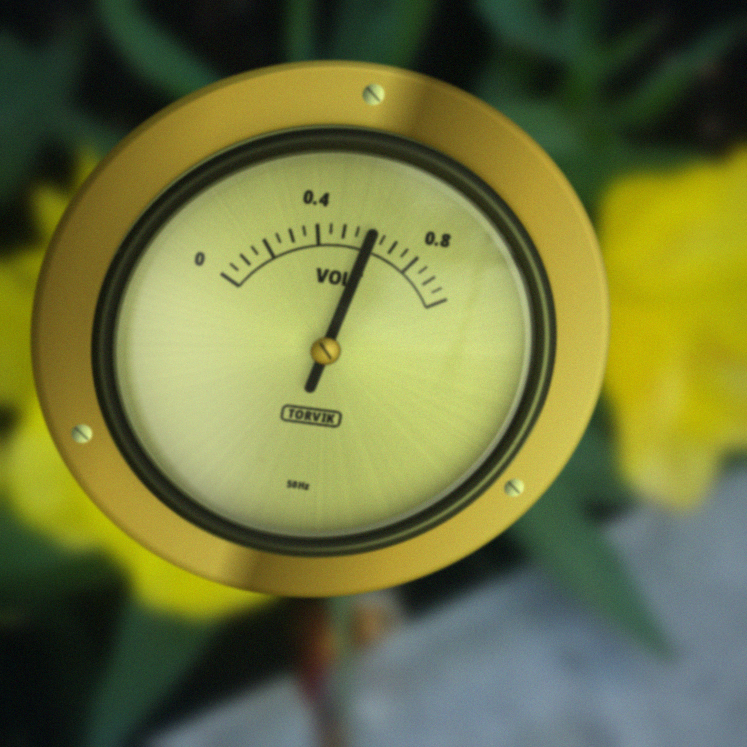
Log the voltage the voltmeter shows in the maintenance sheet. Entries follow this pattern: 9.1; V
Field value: 0.6; V
